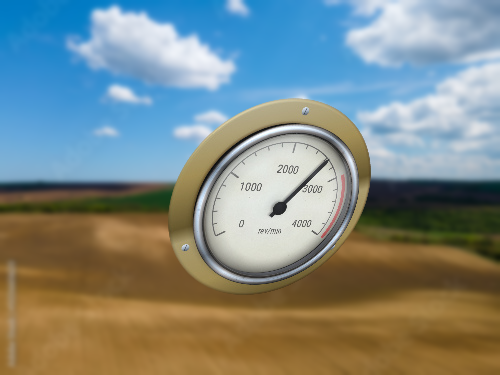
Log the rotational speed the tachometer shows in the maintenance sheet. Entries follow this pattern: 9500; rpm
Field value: 2600; rpm
